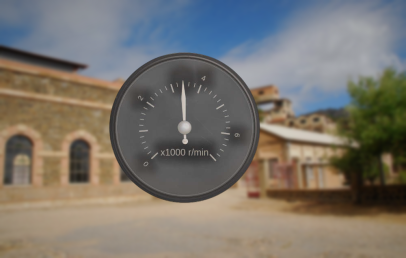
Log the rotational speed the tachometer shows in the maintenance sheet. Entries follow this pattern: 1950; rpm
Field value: 3400; rpm
